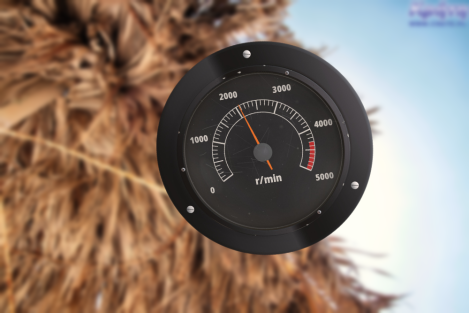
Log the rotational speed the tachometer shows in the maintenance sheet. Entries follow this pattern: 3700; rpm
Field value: 2100; rpm
